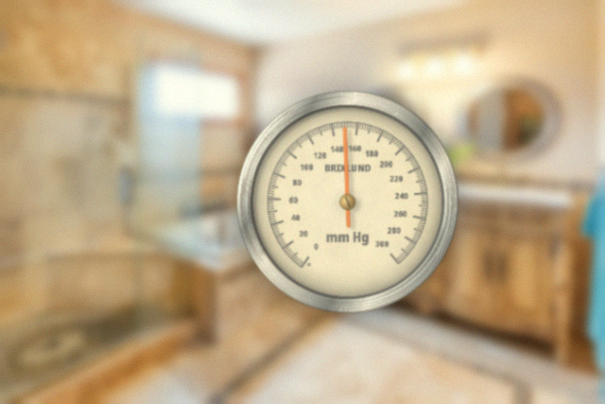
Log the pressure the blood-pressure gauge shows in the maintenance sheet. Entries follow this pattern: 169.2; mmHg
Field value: 150; mmHg
